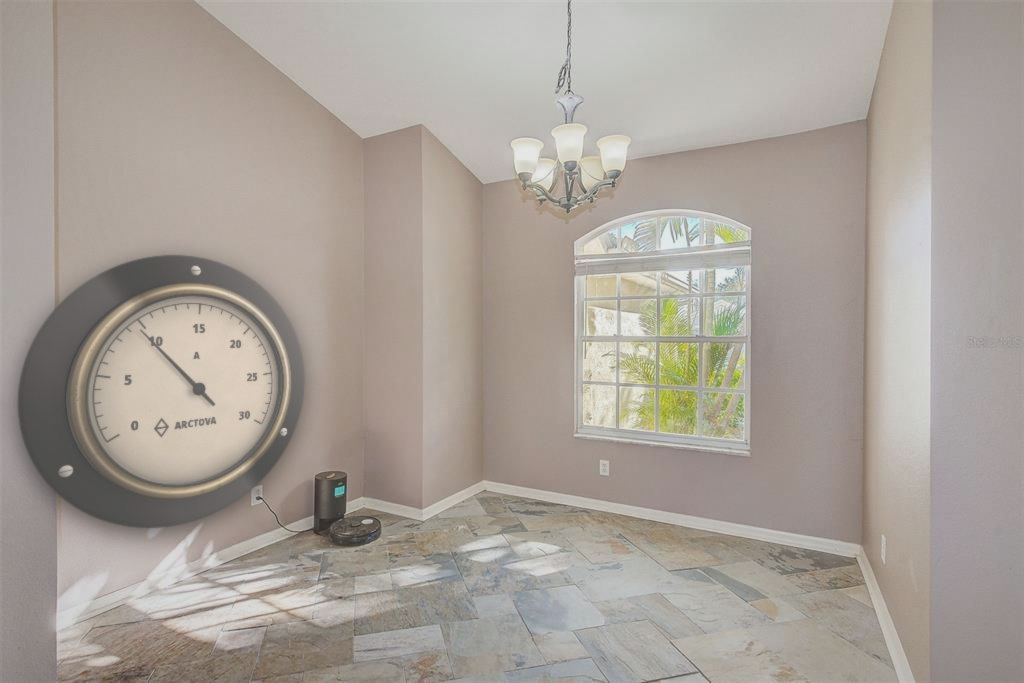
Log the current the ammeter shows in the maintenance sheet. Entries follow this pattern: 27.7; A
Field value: 9.5; A
